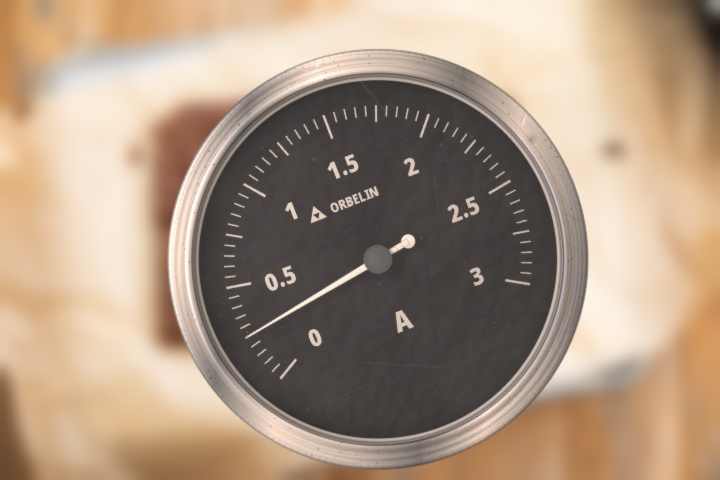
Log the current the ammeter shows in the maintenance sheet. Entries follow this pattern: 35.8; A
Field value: 0.25; A
